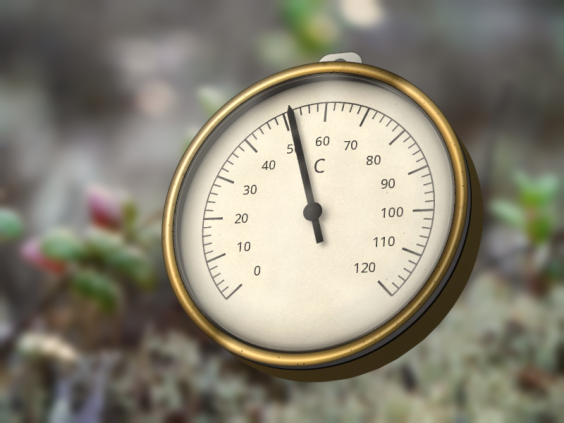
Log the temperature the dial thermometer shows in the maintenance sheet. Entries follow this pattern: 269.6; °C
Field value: 52; °C
